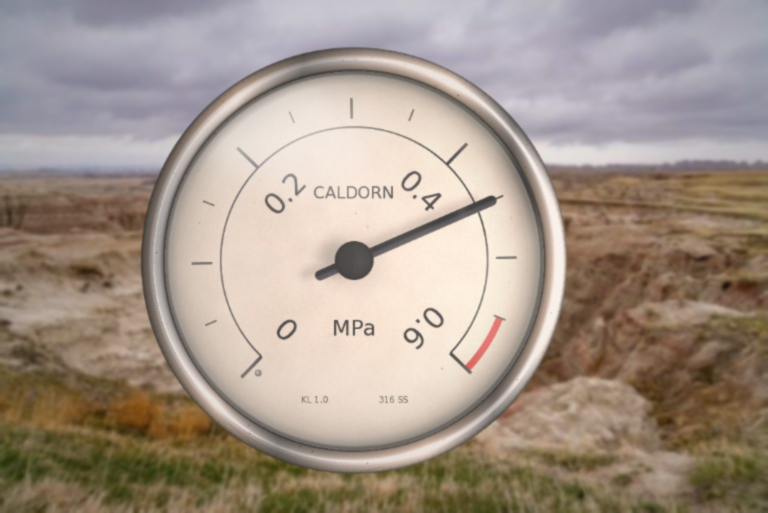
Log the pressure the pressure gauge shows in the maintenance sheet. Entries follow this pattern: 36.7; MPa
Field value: 0.45; MPa
